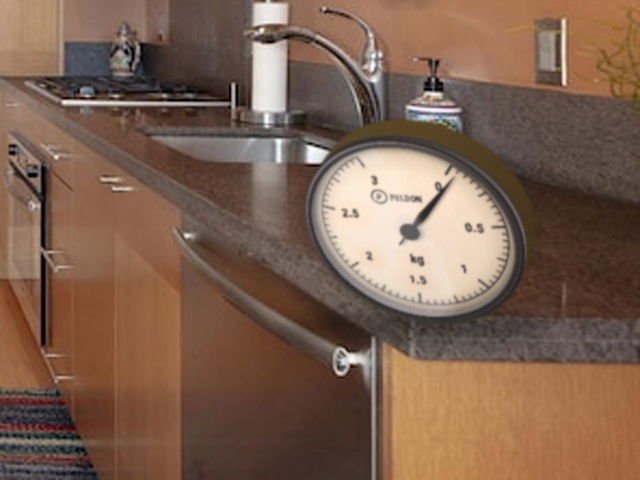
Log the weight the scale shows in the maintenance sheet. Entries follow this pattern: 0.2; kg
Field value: 0.05; kg
